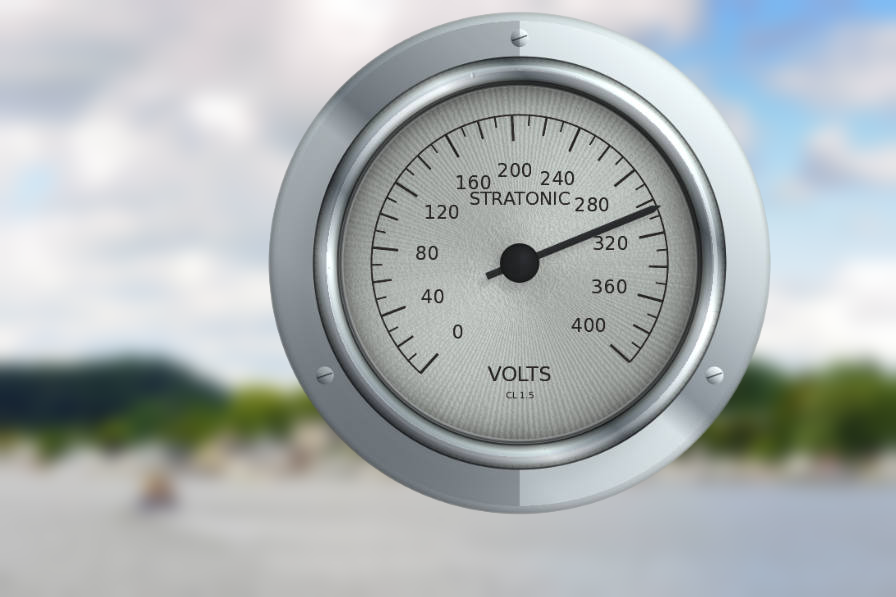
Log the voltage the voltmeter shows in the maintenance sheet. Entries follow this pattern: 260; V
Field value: 305; V
